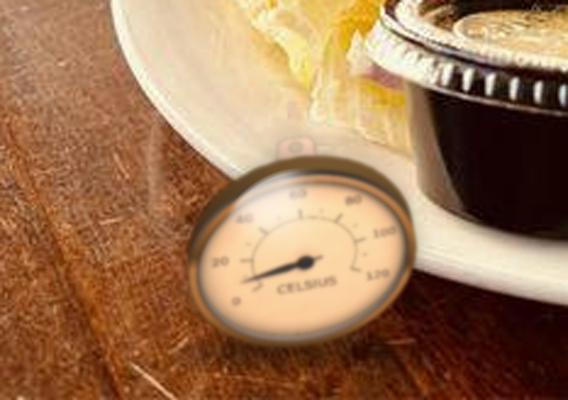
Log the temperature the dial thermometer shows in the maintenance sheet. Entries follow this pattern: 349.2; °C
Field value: 10; °C
